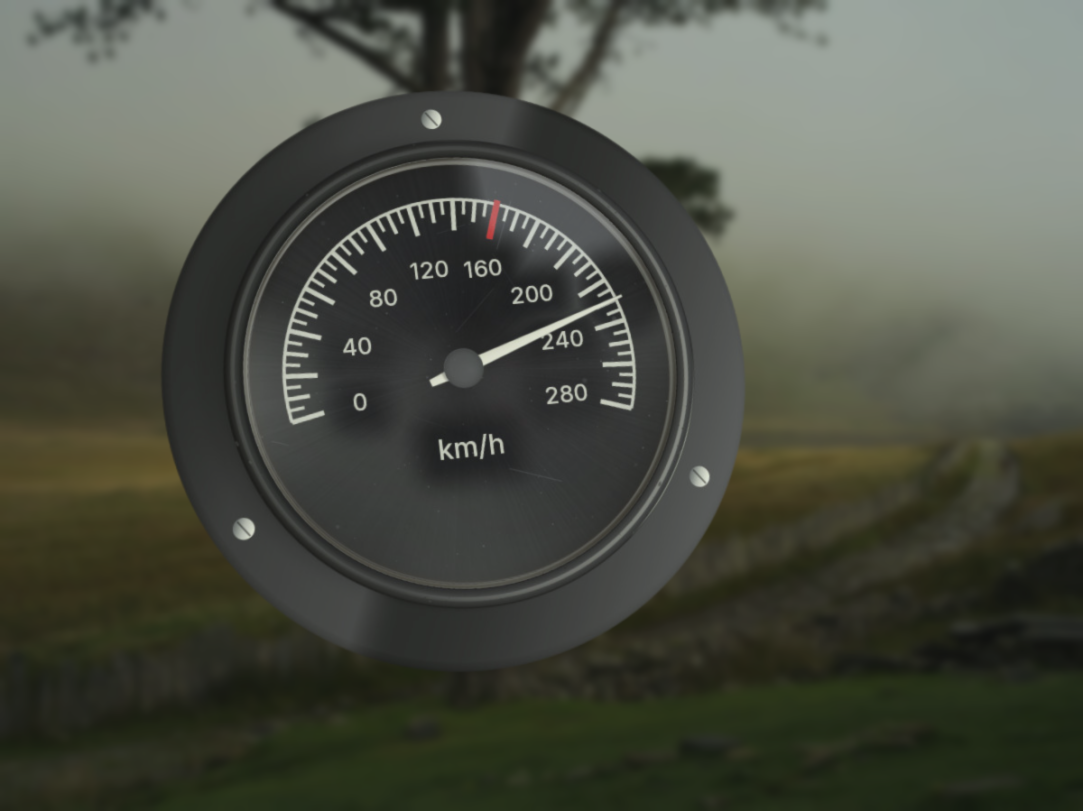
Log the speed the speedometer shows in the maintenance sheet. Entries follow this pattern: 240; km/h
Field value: 230; km/h
